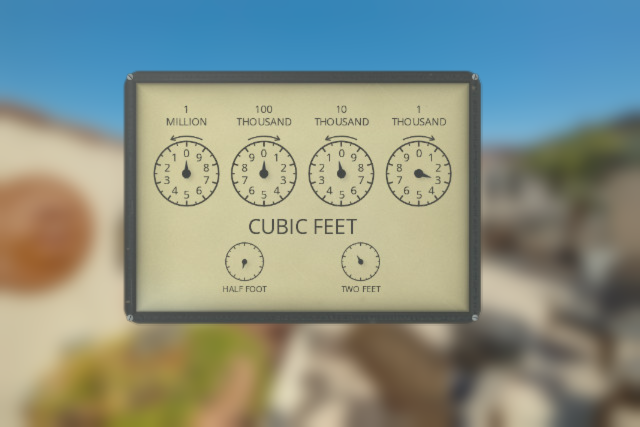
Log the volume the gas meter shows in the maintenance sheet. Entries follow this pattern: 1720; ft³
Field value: 300; ft³
